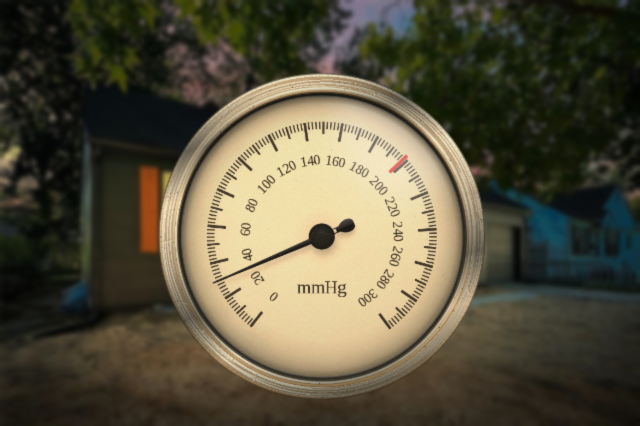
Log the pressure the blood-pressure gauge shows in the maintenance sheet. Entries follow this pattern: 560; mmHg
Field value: 30; mmHg
